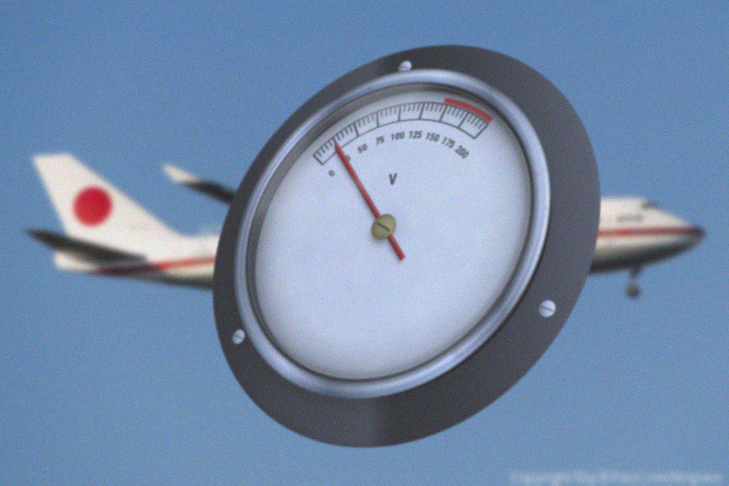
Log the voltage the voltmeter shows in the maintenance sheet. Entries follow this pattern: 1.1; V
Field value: 25; V
